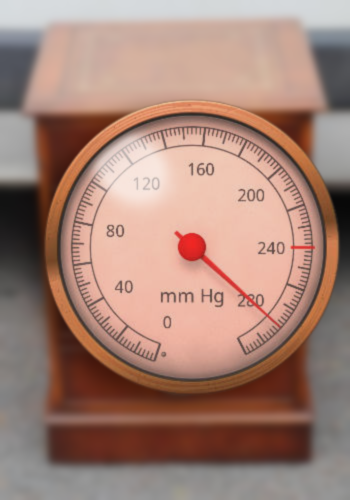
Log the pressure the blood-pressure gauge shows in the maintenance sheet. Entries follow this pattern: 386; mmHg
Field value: 280; mmHg
